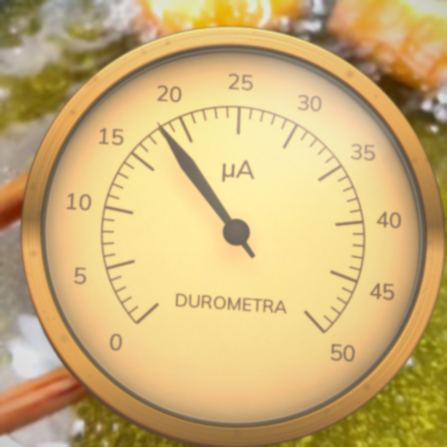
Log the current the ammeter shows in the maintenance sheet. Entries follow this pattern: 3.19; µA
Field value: 18; µA
